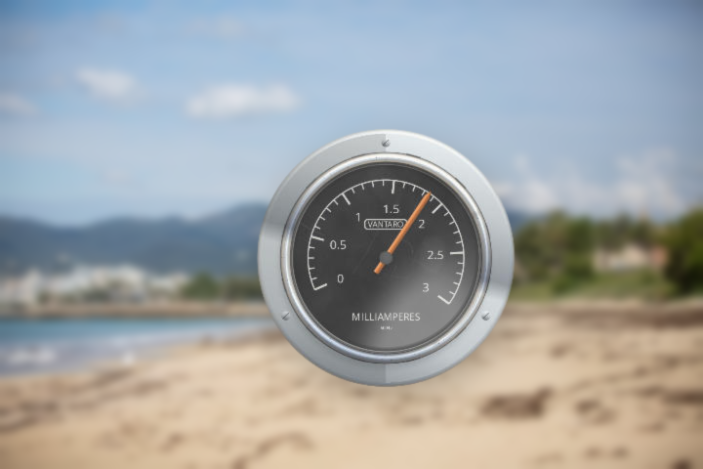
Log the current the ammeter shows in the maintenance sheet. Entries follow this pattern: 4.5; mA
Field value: 1.85; mA
